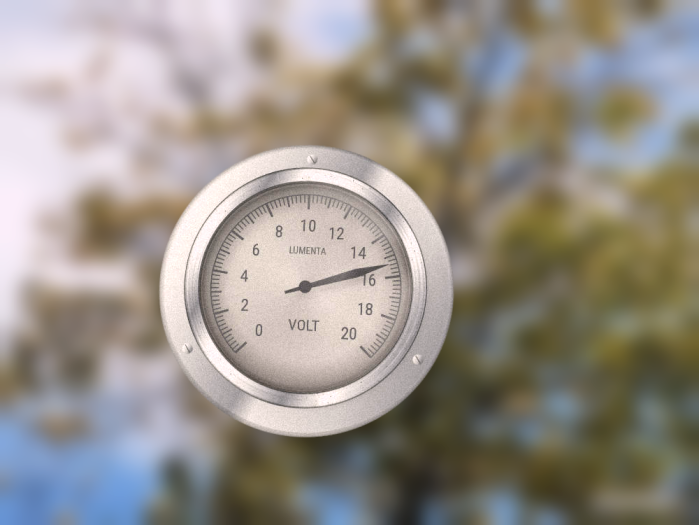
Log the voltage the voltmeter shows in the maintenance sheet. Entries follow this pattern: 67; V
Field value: 15.4; V
